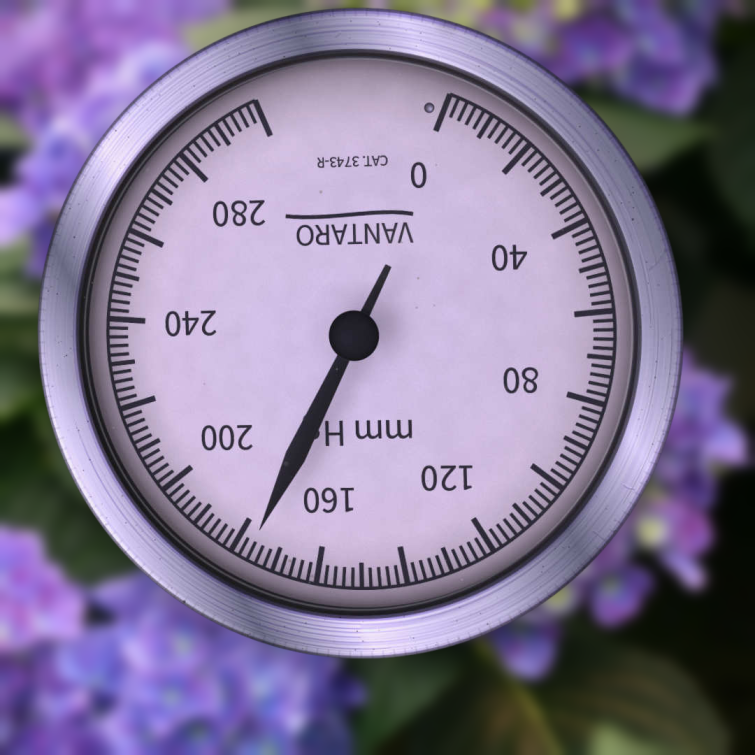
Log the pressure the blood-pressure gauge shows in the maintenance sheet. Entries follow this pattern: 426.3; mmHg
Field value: 176; mmHg
